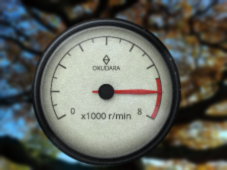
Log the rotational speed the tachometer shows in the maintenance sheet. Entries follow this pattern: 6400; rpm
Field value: 7000; rpm
